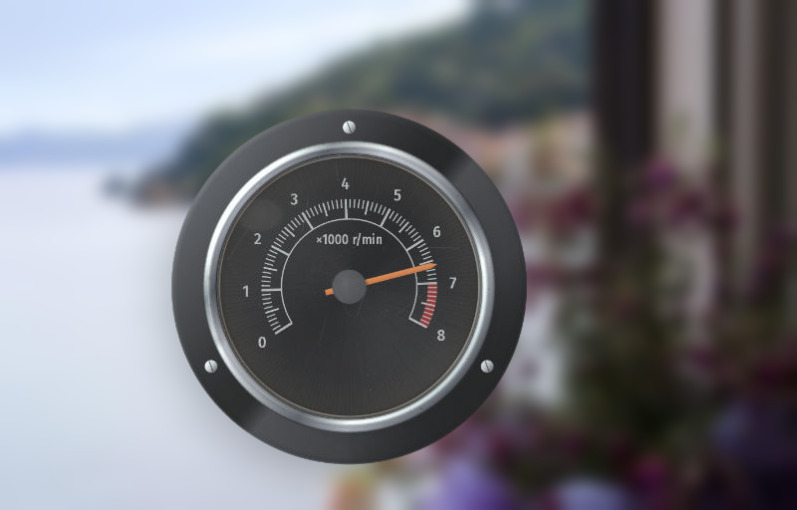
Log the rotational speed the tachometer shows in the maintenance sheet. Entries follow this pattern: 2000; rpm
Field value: 6600; rpm
